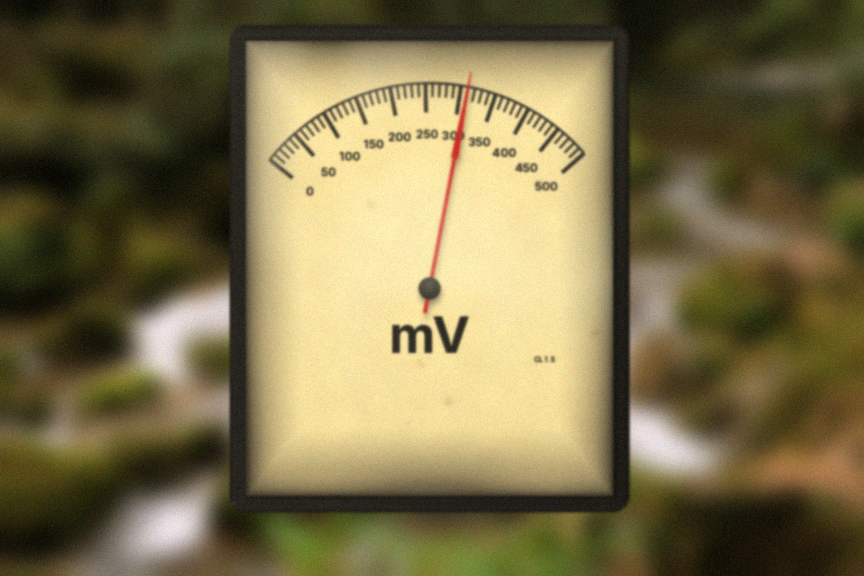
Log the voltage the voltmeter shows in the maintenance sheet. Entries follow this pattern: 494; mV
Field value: 310; mV
